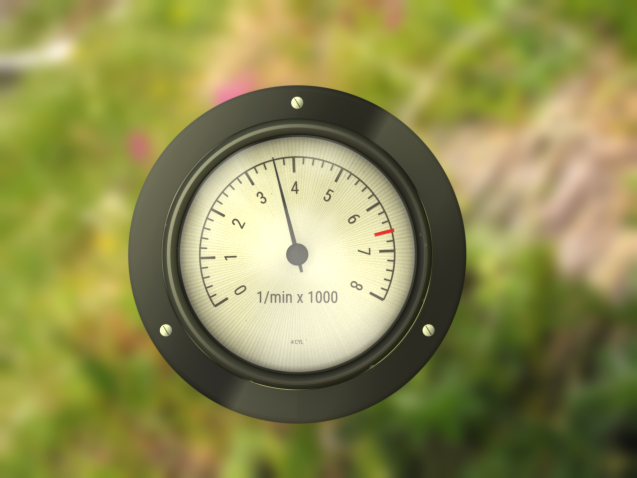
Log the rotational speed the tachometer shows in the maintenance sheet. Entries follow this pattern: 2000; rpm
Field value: 3600; rpm
